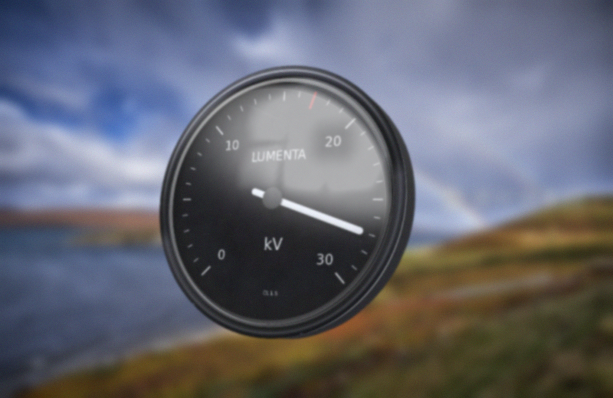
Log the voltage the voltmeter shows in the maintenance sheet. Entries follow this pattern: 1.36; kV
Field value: 27; kV
